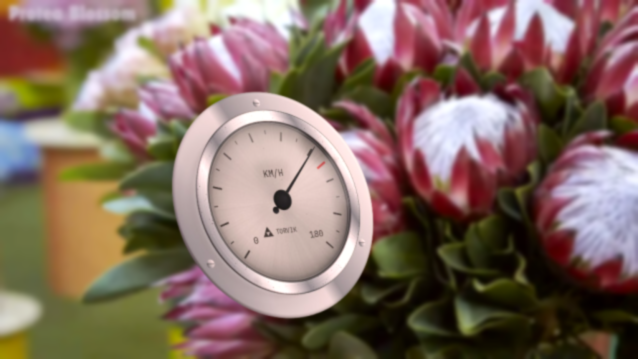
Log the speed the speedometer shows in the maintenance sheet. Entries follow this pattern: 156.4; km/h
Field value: 120; km/h
